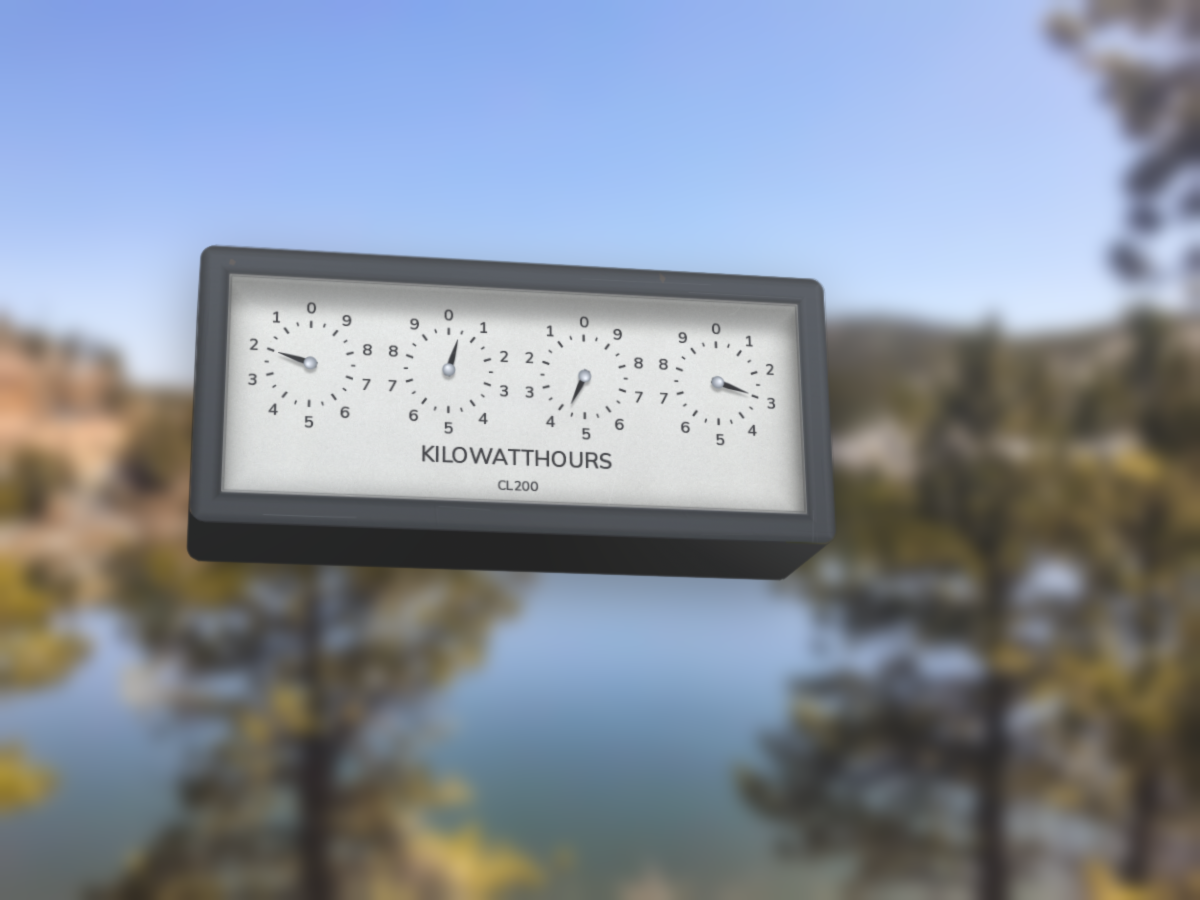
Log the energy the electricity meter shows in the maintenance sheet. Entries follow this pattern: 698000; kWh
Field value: 2043; kWh
